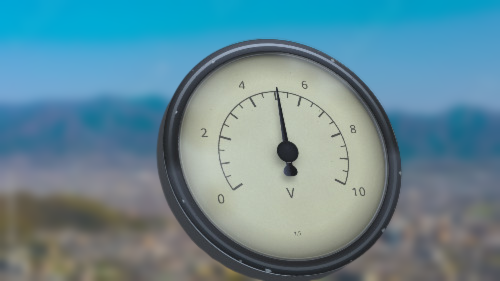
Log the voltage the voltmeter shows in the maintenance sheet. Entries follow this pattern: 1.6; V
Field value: 5; V
